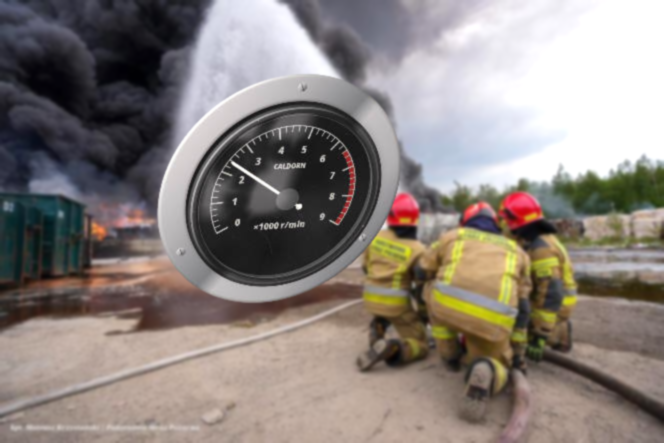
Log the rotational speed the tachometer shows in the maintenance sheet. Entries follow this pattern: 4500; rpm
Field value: 2400; rpm
